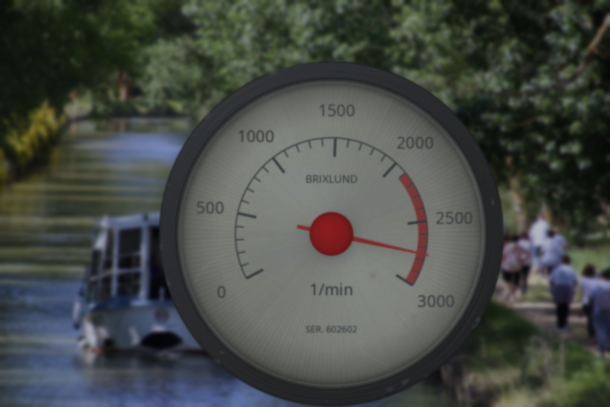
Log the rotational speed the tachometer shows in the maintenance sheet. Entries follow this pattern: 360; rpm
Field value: 2750; rpm
